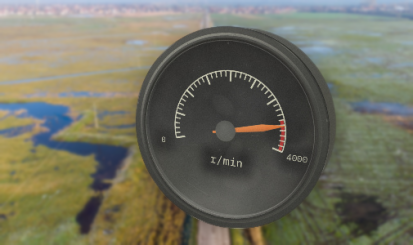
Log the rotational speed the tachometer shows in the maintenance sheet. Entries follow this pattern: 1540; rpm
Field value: 3500; rpm
